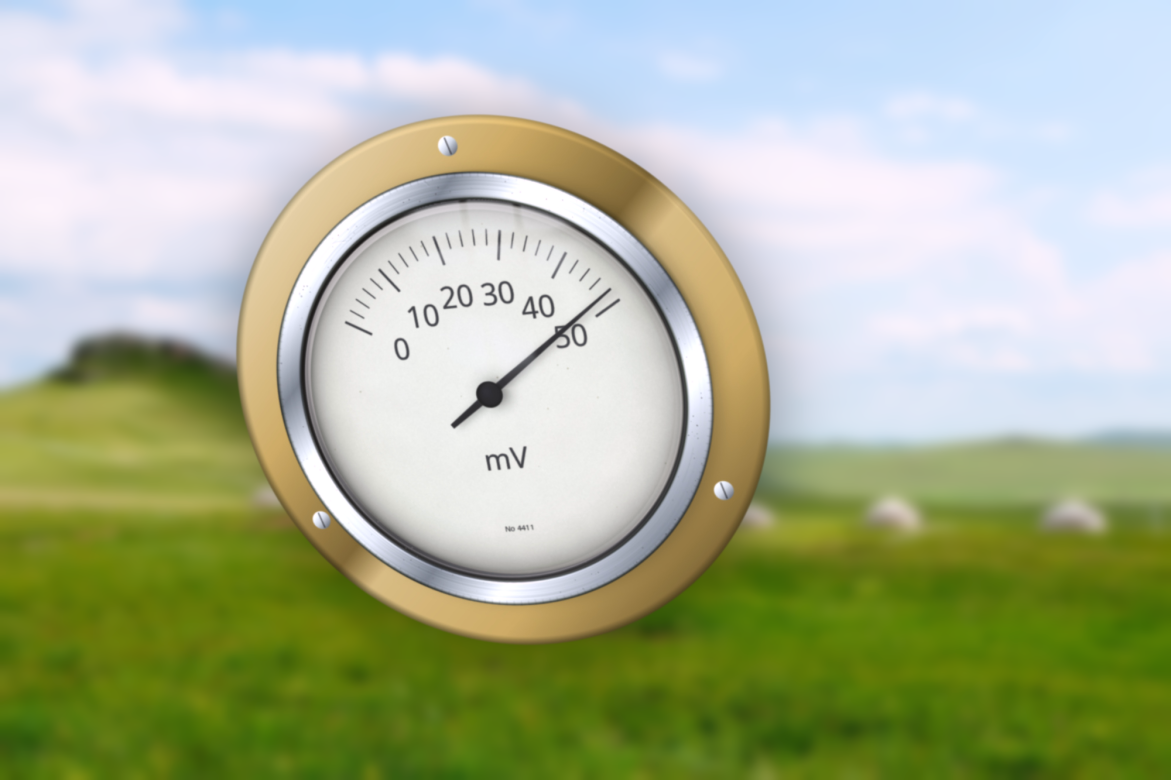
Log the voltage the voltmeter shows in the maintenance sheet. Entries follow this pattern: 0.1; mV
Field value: 48; mV
